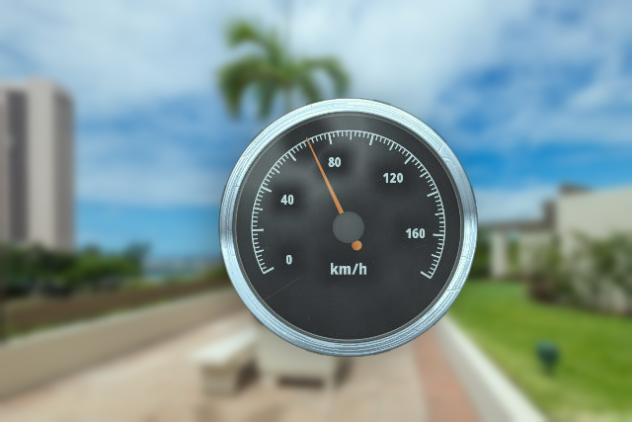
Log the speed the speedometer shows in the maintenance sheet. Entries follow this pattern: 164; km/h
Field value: 70; km/h
